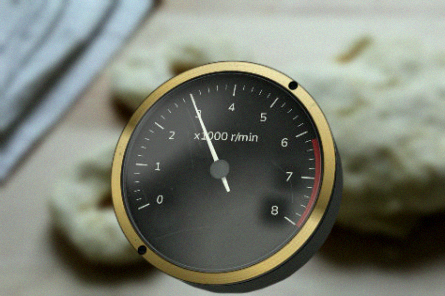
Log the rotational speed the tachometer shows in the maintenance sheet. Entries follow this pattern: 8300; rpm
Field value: 3000; rpm
